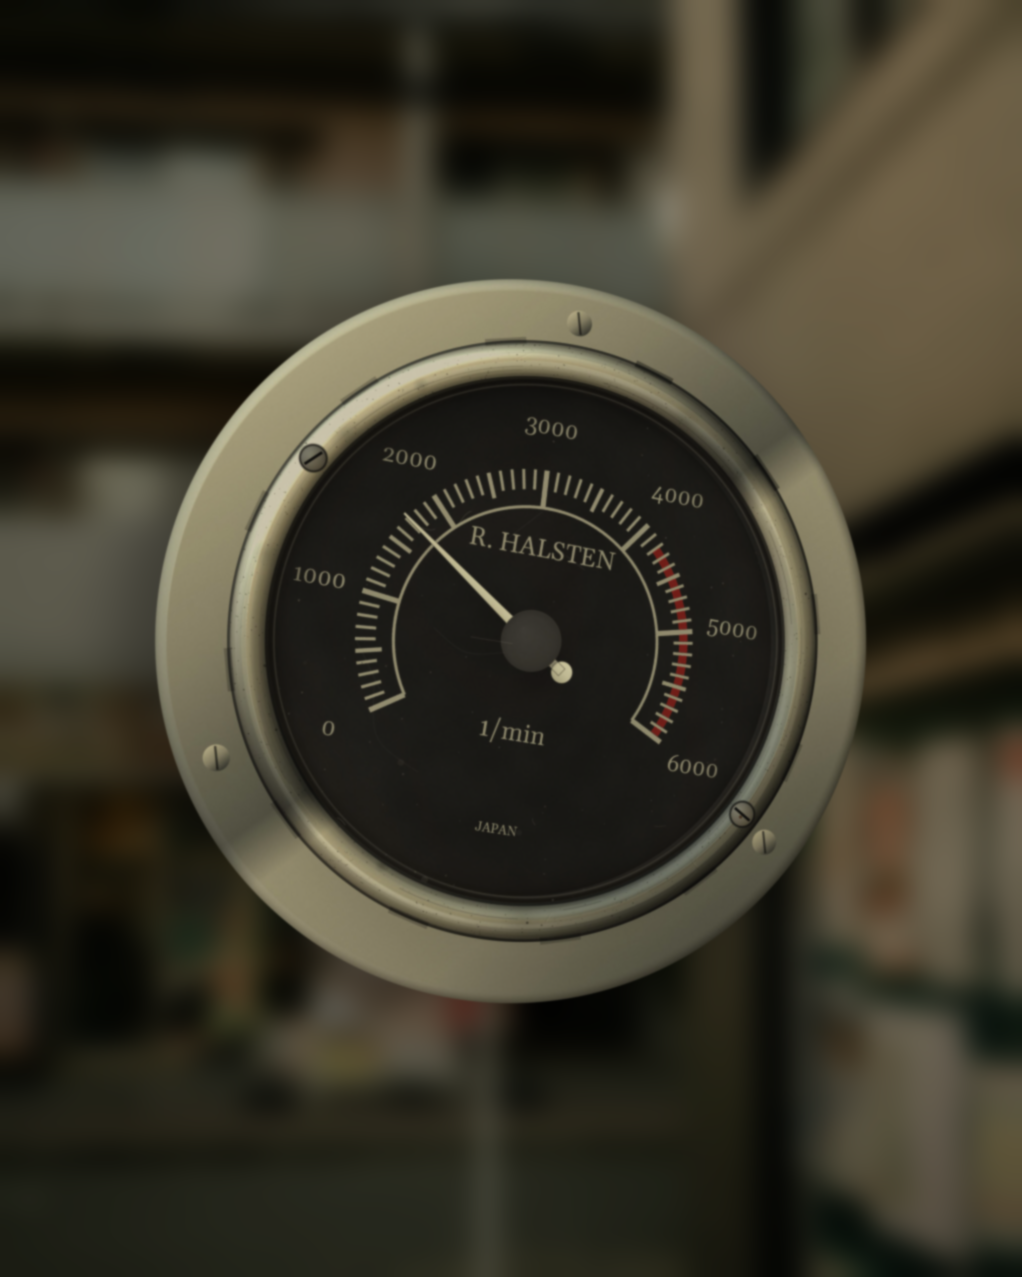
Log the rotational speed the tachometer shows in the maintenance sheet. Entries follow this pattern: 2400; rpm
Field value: 1700; rpm
